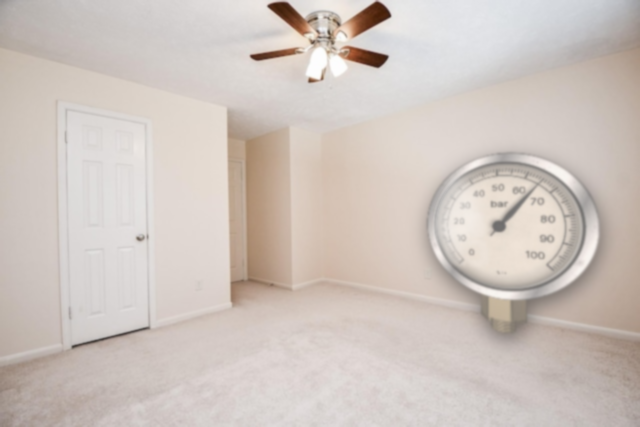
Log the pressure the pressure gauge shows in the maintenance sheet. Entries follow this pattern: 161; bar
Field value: 65; bar
